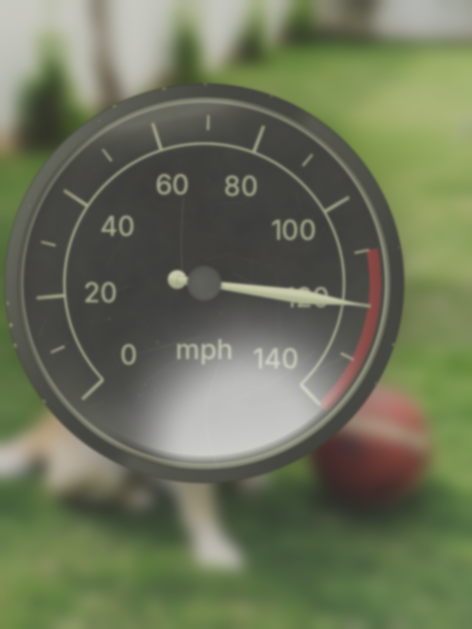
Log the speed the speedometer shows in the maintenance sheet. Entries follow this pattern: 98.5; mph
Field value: 120; mph
